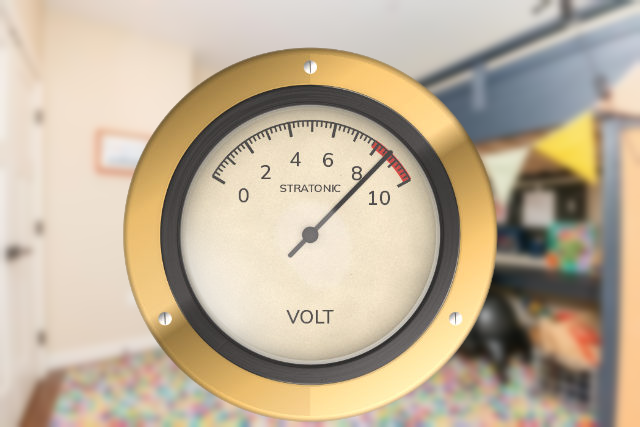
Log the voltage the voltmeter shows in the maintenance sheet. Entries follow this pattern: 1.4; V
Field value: 8.6; V
